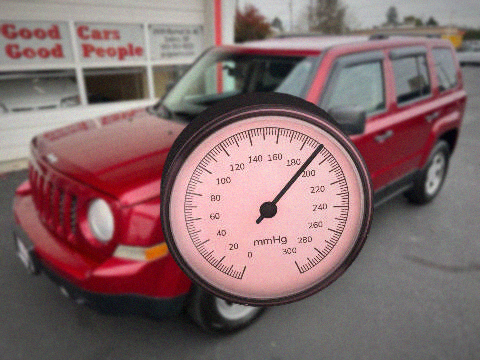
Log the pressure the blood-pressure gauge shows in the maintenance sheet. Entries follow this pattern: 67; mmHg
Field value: 190; mmHg
